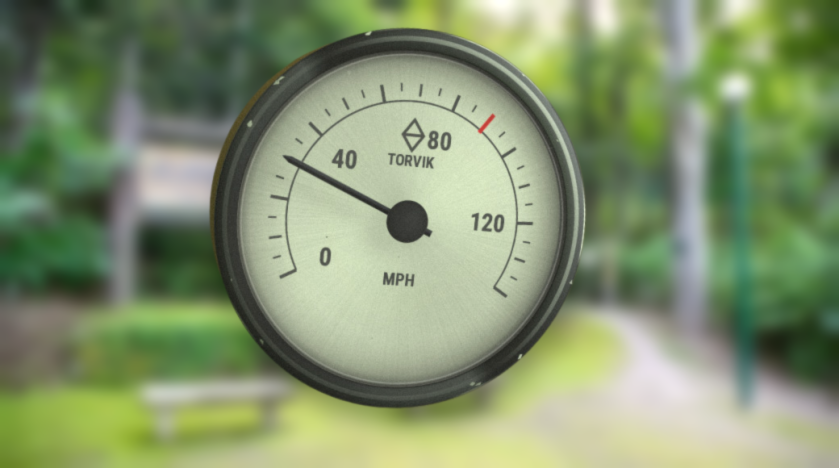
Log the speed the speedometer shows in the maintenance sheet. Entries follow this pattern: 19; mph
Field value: 30; mph
